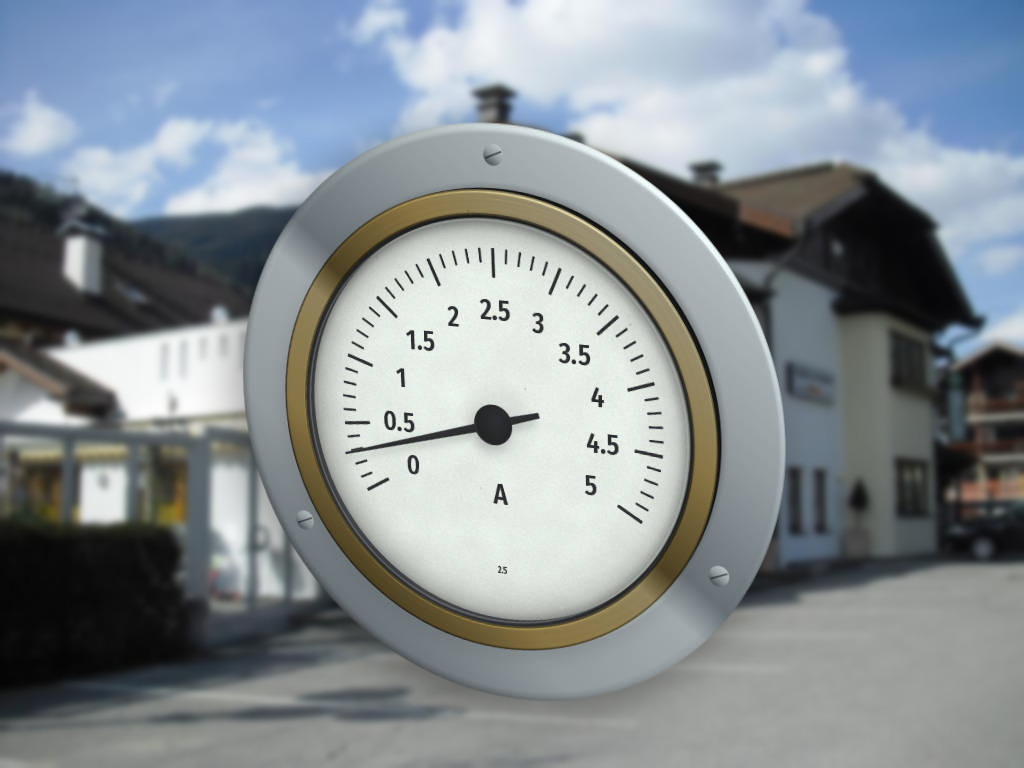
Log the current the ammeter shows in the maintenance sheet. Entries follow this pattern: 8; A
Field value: 0.3; A
